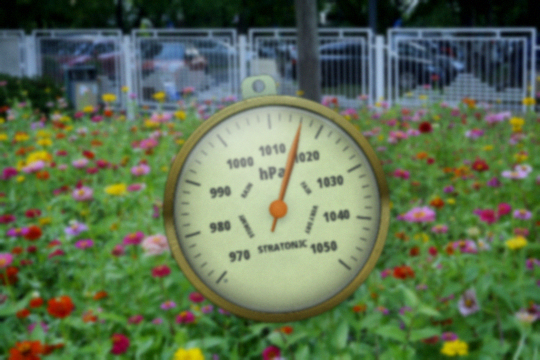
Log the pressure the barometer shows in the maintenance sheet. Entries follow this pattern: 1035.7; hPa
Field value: 1016; hPa
